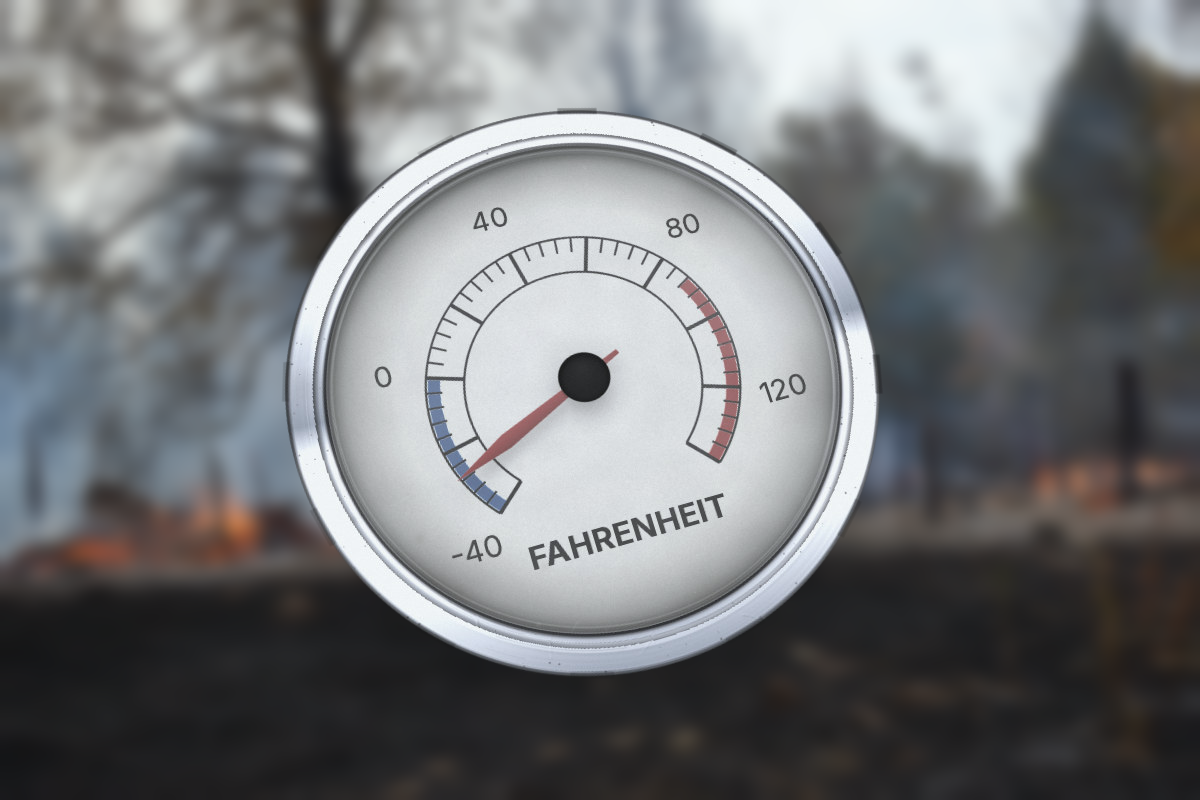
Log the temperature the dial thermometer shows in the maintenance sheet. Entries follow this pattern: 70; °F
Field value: -28; °F
